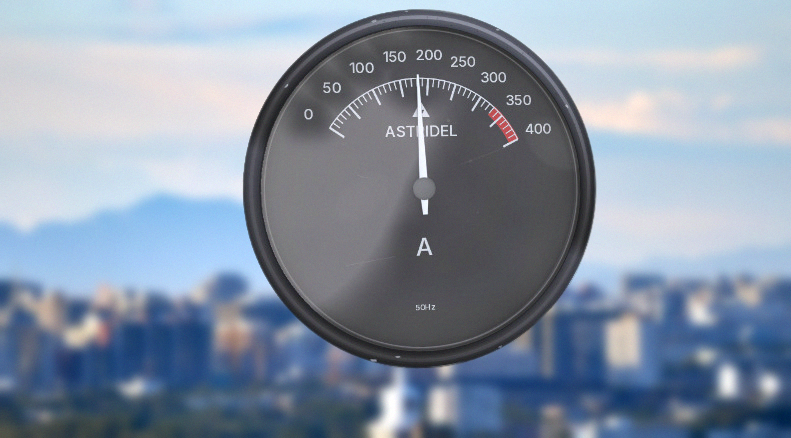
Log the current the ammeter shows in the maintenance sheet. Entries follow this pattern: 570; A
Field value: 180; A
